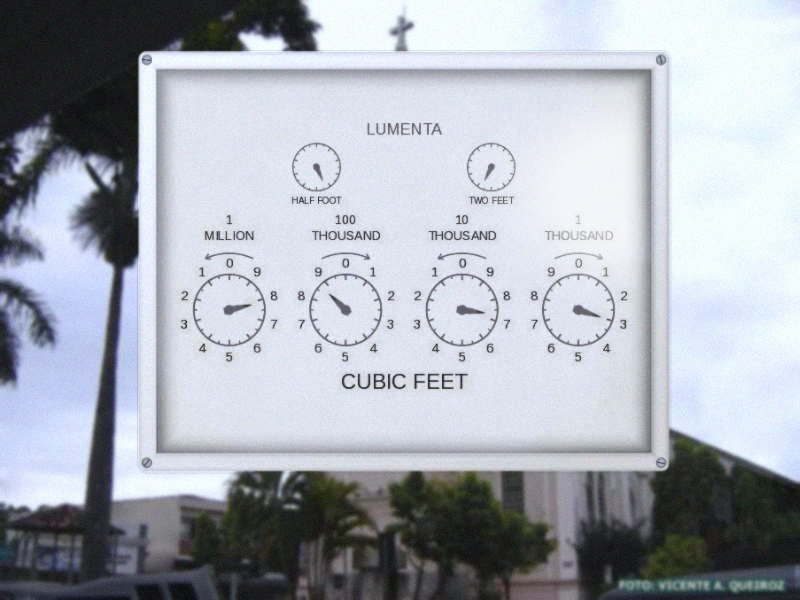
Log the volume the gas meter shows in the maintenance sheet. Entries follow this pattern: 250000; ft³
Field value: 787300; ft³
